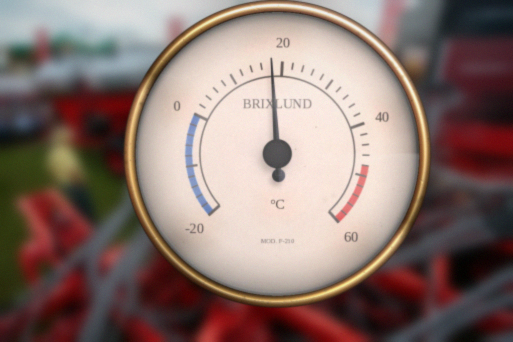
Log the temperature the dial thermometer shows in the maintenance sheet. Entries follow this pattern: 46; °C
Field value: 18; °C
